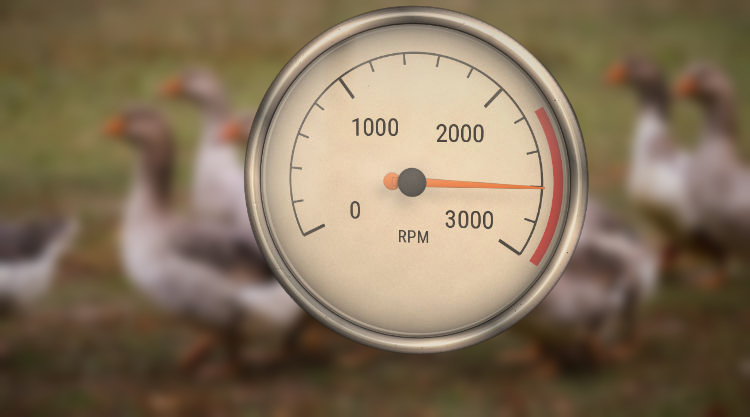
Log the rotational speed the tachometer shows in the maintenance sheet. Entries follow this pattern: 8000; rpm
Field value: 2600; rpm
